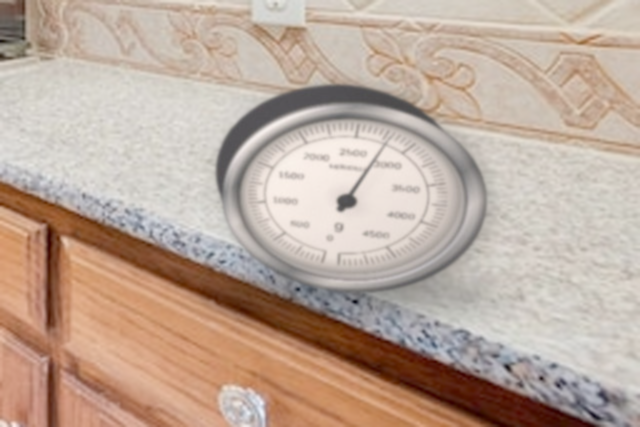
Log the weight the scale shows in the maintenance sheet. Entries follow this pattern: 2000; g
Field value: 2750; g
